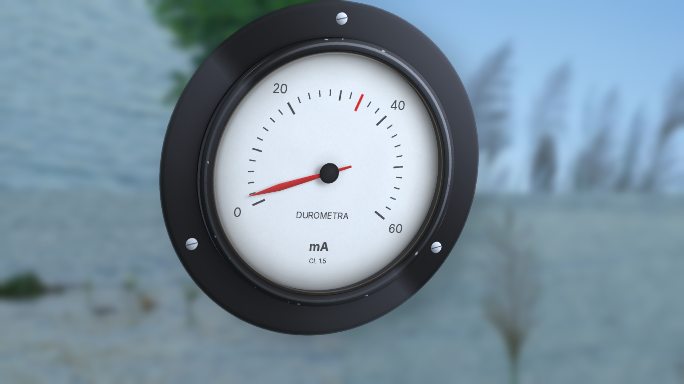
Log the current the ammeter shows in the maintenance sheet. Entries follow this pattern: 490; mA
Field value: 2; mA
